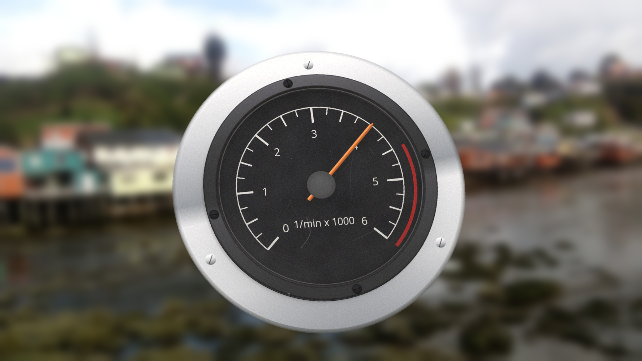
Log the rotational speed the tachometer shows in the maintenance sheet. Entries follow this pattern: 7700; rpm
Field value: 4000; rpm
